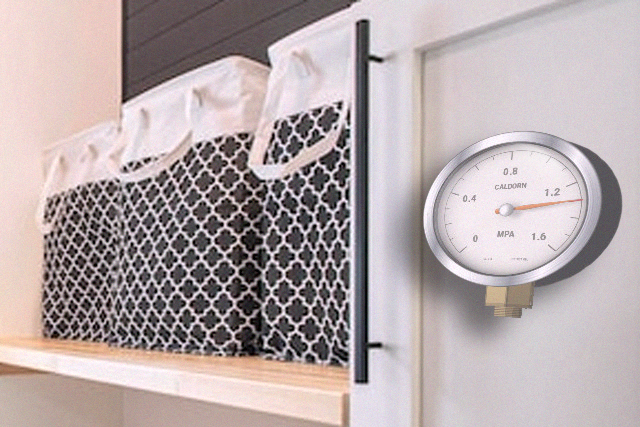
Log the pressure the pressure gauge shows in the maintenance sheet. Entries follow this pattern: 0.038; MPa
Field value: 1.3; MPa
